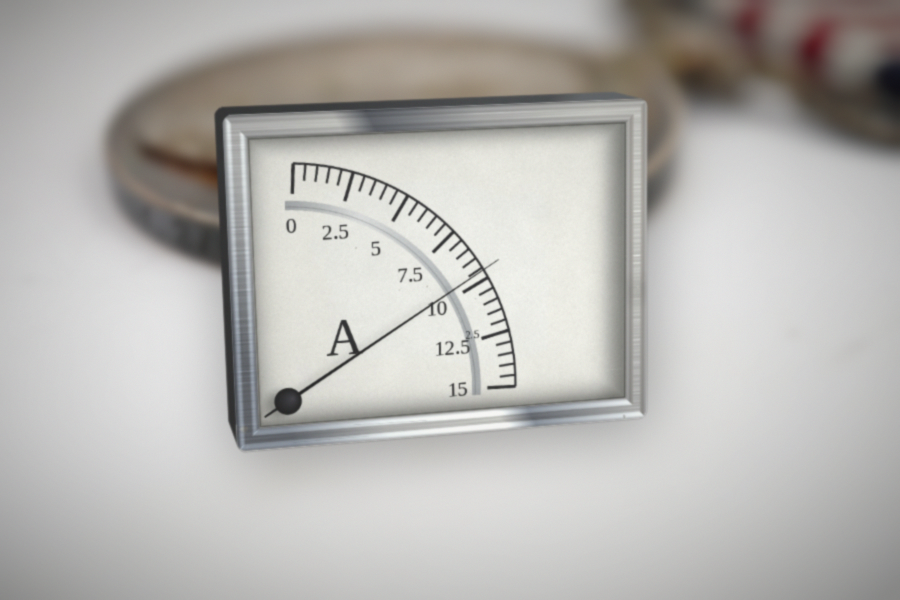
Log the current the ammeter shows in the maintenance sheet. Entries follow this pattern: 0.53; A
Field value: 9.5; A
